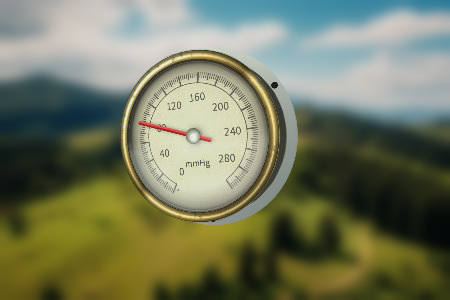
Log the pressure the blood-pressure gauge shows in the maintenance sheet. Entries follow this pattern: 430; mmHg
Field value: 80; mmHg
